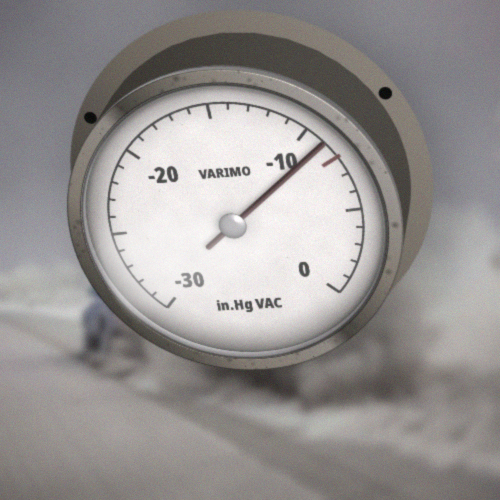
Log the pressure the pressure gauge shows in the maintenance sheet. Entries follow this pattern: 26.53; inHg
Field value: -9; inHg
